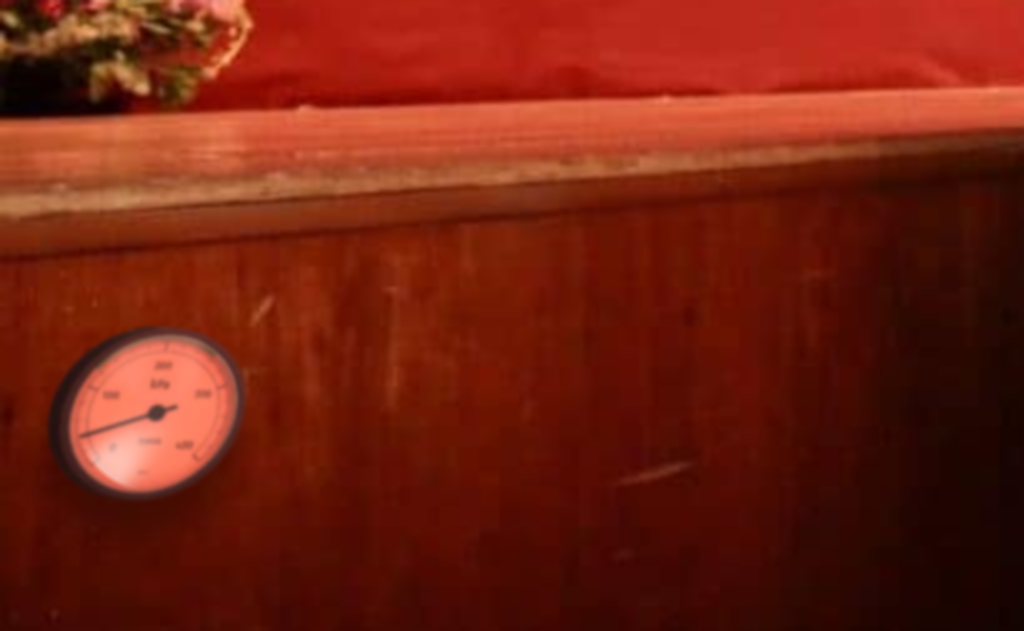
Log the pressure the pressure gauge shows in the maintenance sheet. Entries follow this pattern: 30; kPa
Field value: 40; kPa
